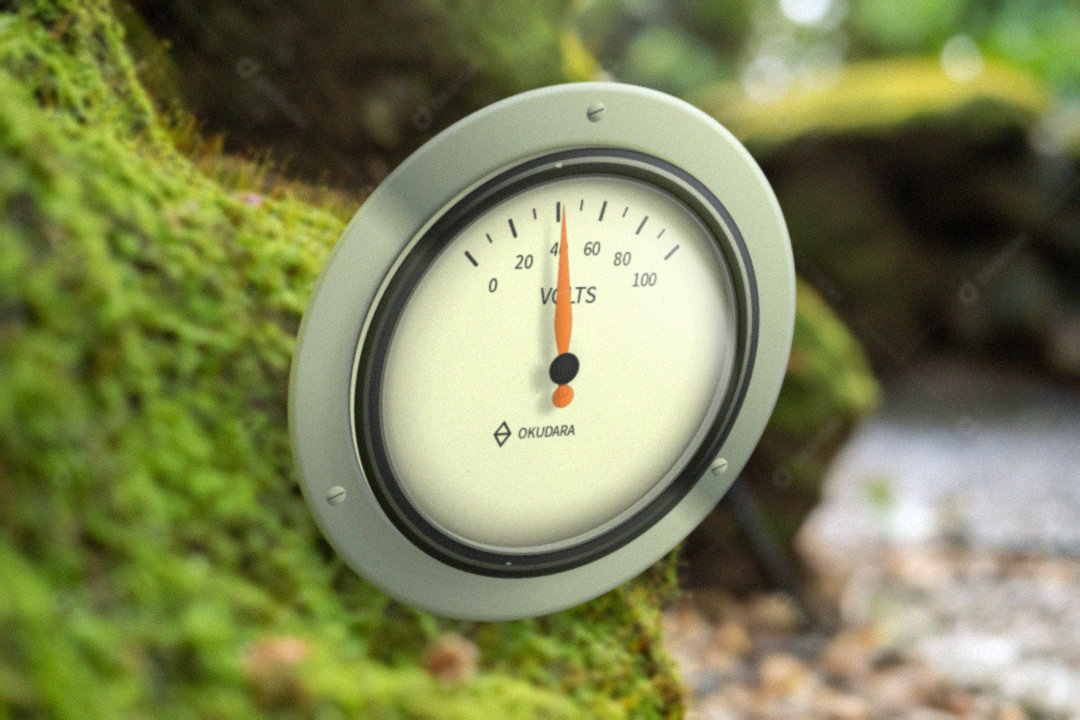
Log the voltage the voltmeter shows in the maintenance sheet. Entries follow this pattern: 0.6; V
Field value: 40; V
